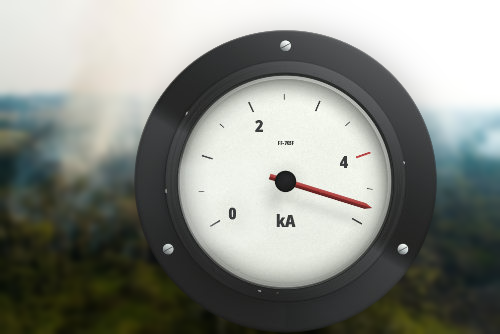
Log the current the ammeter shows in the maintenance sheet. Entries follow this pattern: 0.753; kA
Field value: 4.75; kA
